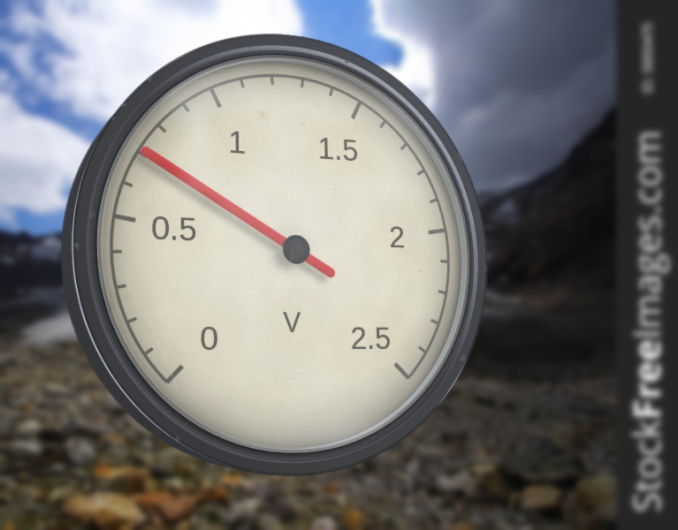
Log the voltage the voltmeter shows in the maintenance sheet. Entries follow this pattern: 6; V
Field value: 0.7; V
